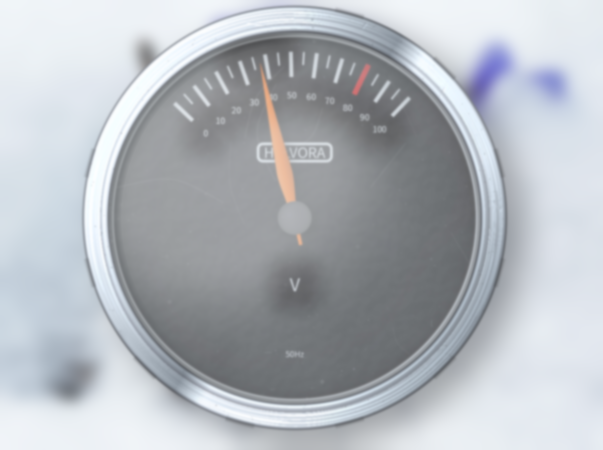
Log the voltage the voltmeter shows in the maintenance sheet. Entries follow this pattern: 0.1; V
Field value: 37.5; V
